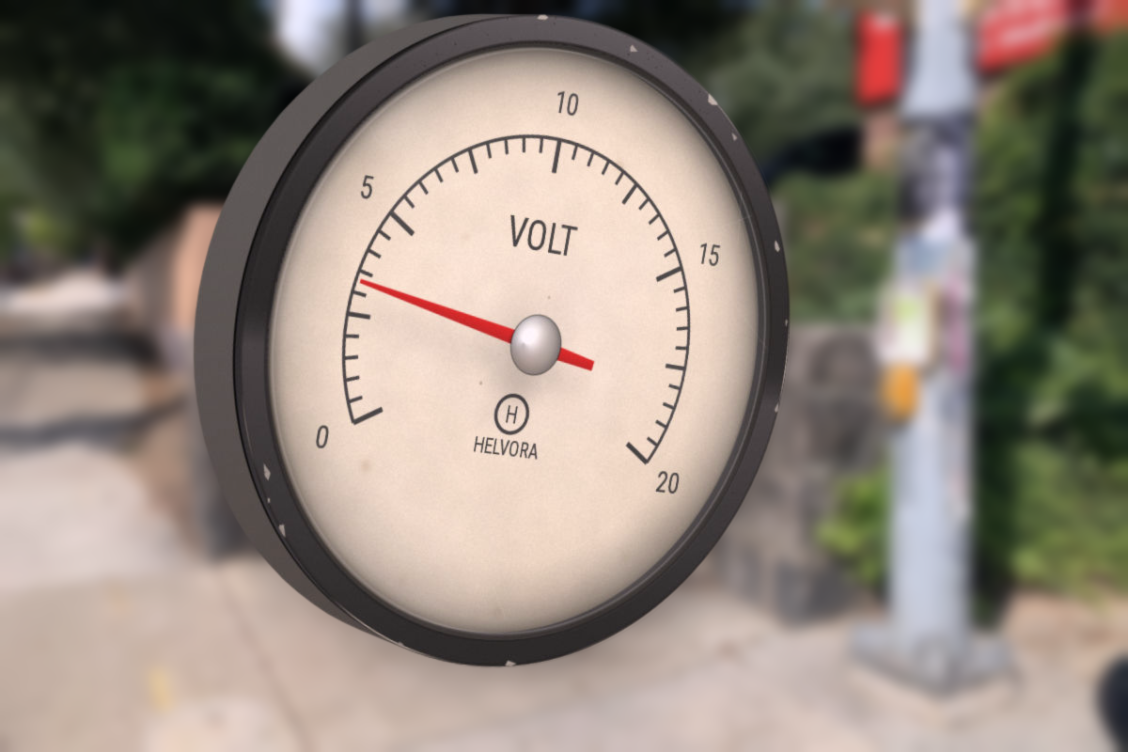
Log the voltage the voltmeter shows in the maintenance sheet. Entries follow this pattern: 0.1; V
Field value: 3.25; V
